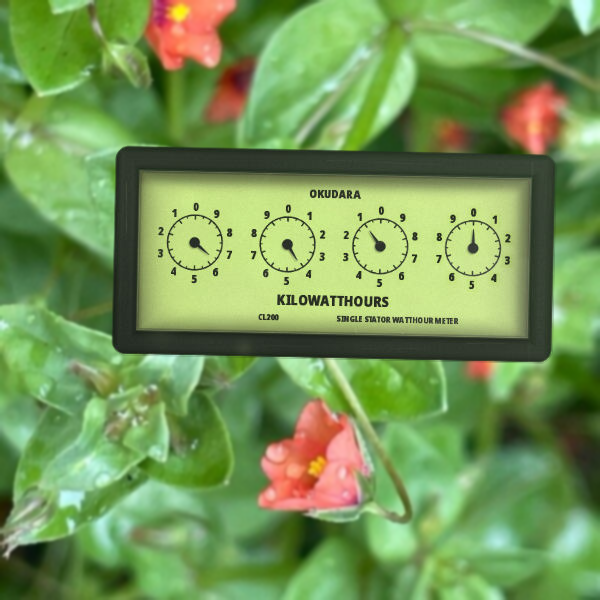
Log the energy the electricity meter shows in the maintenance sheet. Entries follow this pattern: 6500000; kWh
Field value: 6410; kWh
